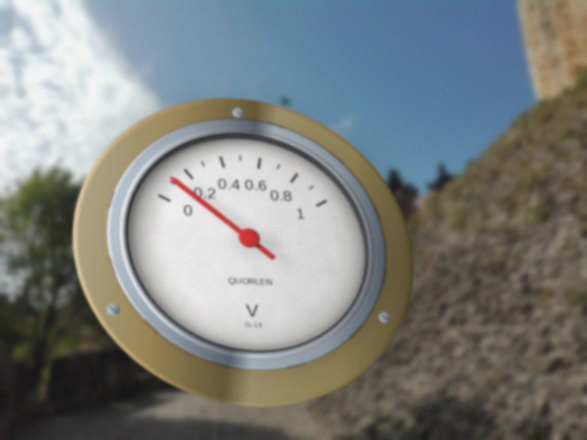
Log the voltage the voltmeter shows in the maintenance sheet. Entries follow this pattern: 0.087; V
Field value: 0.1; V
